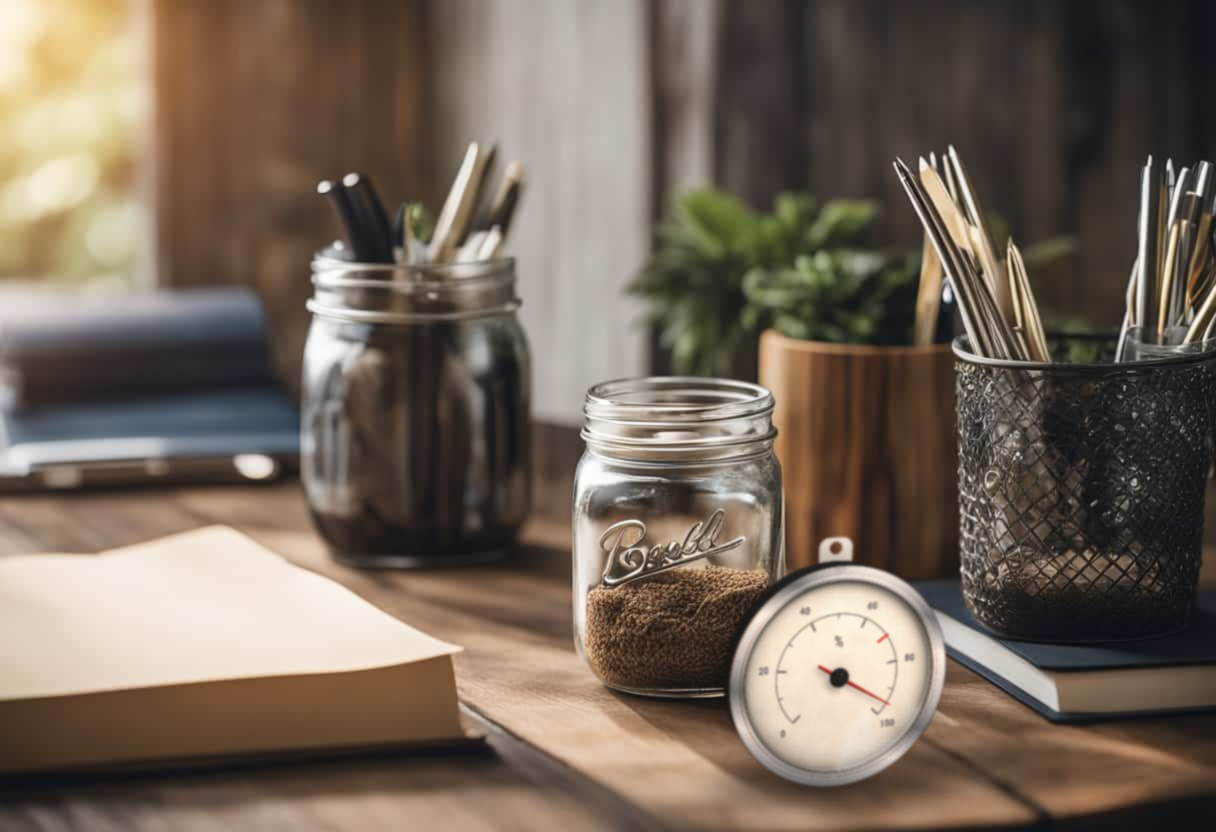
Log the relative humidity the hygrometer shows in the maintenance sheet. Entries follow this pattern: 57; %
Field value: 95; %
